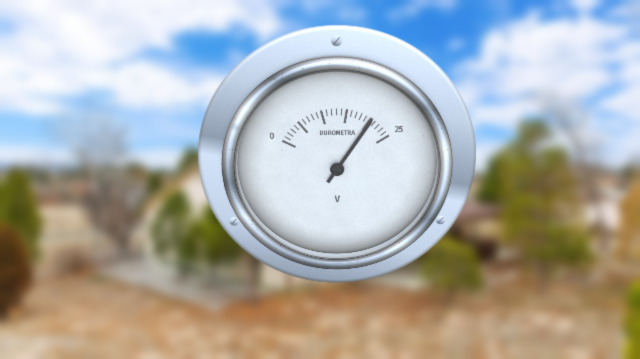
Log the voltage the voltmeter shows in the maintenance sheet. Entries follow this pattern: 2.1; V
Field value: 20; V
